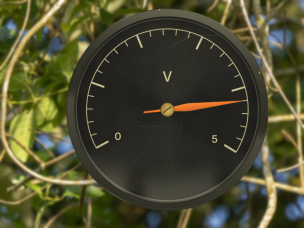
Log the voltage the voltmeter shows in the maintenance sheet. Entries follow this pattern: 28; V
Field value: 4.2; V
